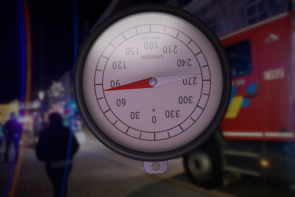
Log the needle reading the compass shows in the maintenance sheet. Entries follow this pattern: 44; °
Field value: 82.5; °
